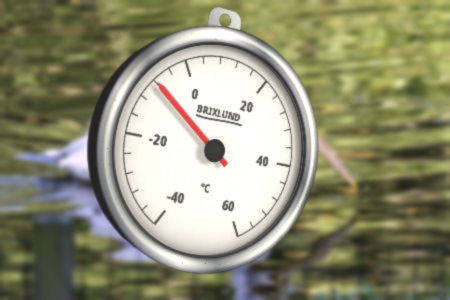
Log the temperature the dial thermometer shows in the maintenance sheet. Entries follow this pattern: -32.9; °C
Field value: -8; °C
